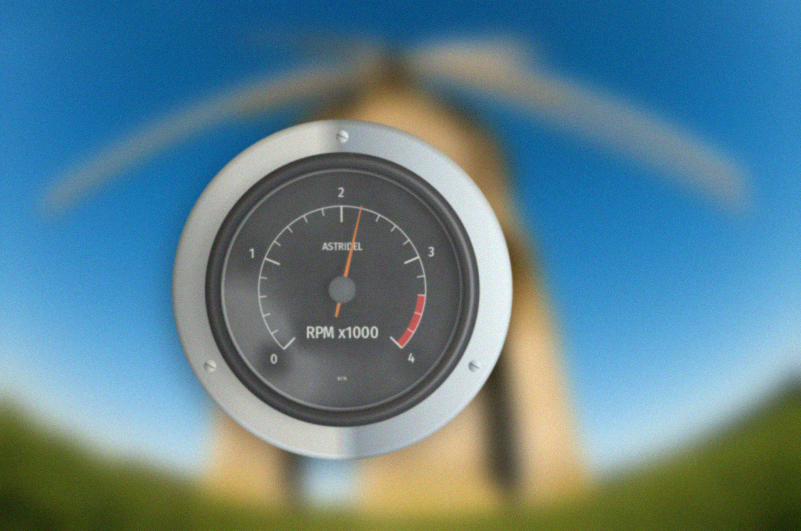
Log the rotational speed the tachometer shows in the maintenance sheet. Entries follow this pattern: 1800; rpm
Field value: 2200; rpm
